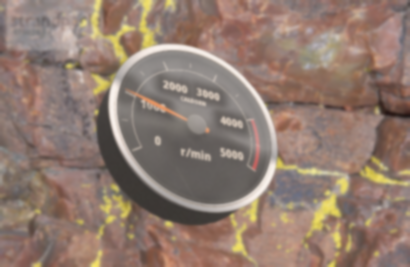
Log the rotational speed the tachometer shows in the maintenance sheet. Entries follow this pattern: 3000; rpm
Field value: 1000; rpm
